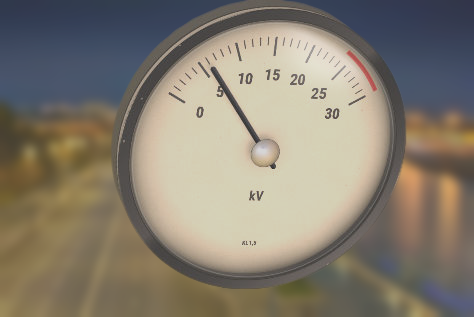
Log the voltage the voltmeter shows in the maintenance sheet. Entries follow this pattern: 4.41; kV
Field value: 6; kV
